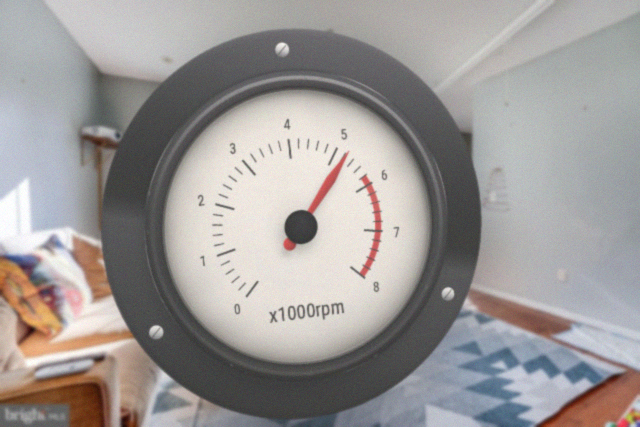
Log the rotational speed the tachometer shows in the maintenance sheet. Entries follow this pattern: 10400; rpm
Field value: 5200; rpm
